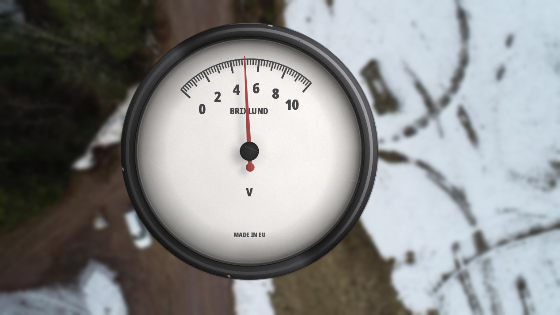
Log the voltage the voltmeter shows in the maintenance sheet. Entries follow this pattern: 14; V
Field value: 5; V
